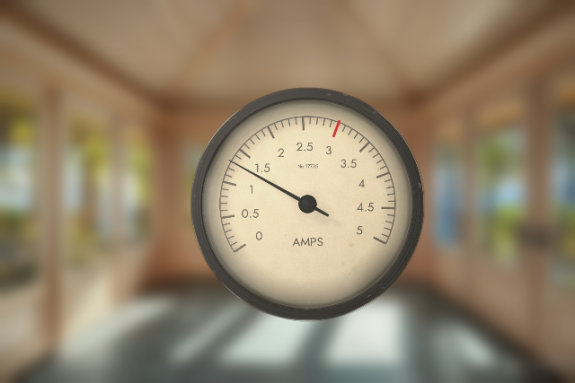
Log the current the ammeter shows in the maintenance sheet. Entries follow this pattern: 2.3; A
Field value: 1.3; A
